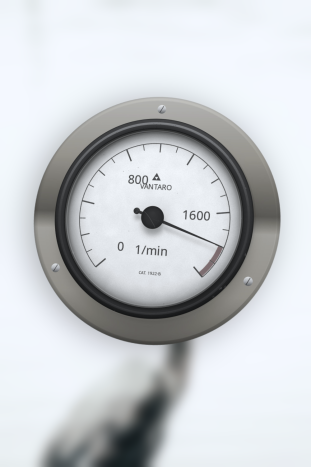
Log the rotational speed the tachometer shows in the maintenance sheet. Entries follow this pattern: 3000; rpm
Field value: 1800; rpm
